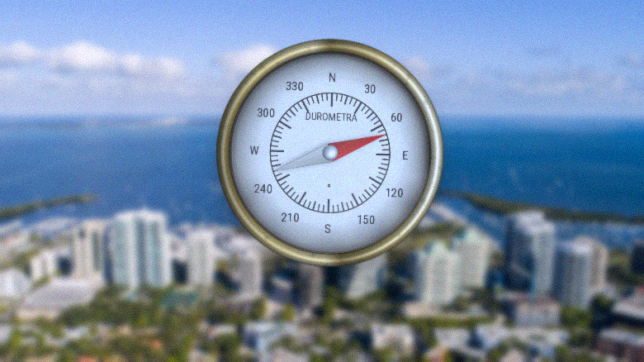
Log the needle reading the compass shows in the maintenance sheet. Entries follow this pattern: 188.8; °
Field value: 70; °
